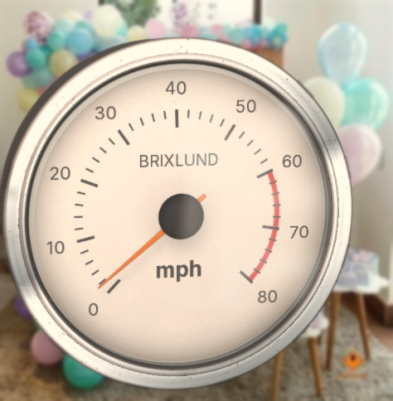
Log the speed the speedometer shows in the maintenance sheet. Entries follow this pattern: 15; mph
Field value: 2; mph
